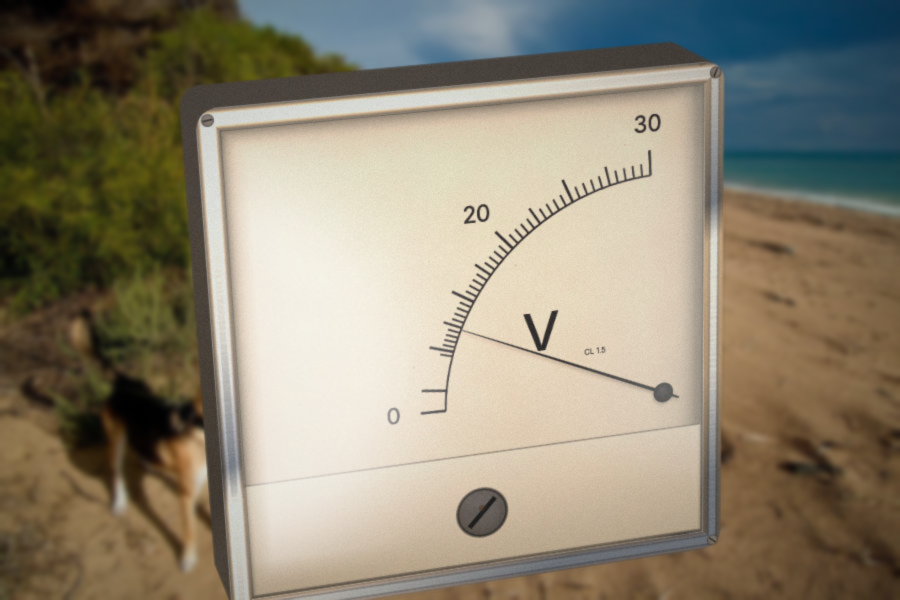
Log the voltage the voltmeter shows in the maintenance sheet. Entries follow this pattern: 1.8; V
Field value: 12.5; V
